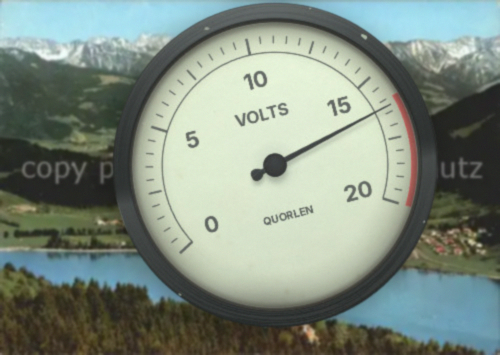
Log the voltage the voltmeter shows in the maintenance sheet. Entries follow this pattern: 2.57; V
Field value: 16.25; V
